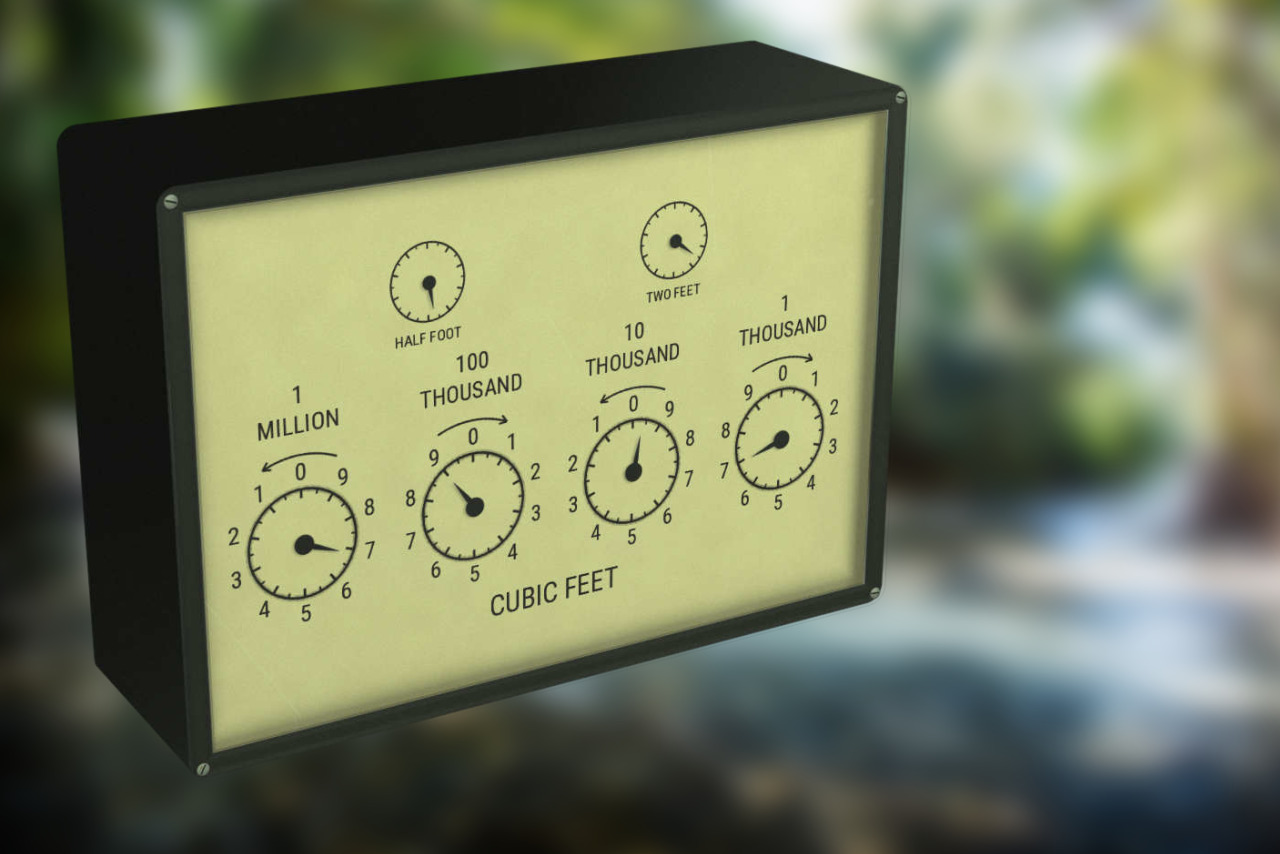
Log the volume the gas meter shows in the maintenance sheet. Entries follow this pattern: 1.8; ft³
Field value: 689700; ft³
